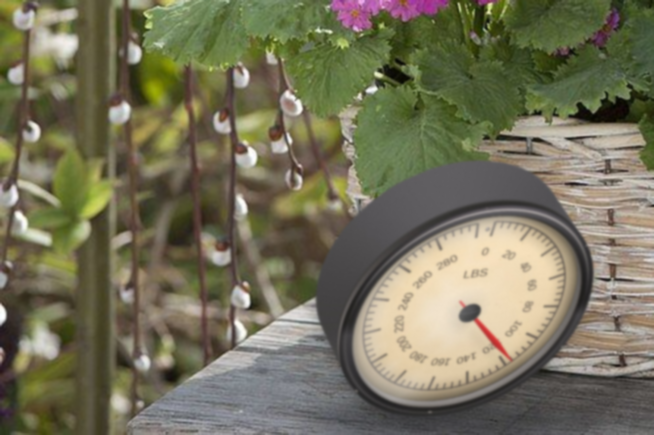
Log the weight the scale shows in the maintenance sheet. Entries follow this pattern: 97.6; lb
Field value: 116; lb
